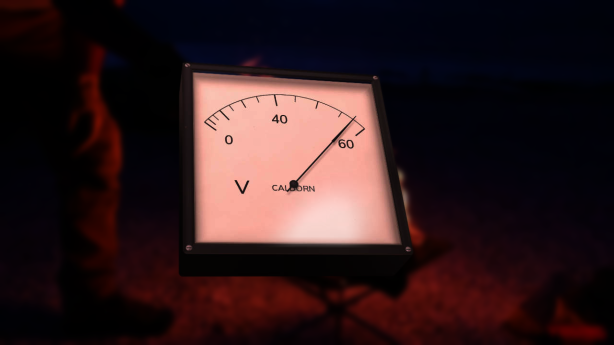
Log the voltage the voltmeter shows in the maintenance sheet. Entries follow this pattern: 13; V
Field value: 57.5; V
